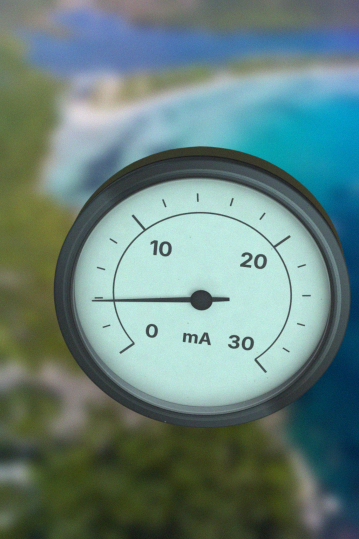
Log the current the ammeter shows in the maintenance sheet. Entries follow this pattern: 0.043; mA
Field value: 4; mA
